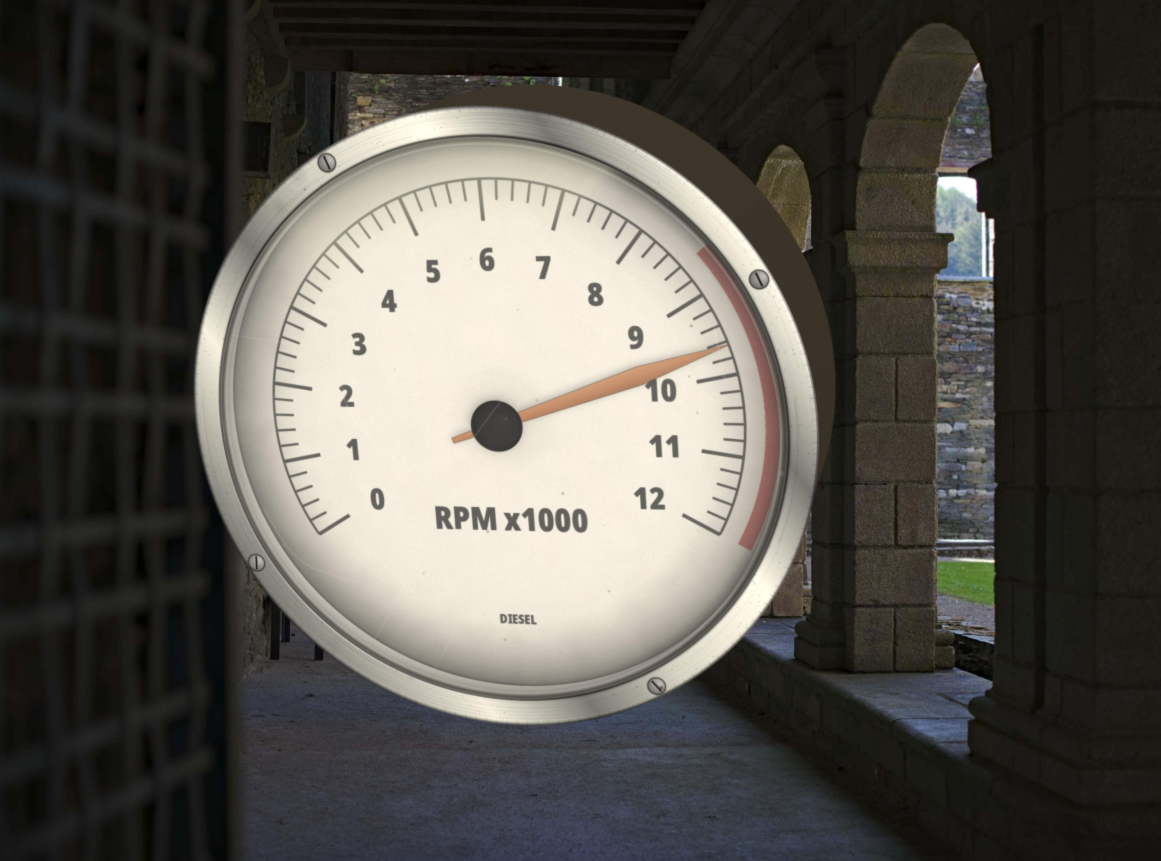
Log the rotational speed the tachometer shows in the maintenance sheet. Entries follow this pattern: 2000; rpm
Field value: 9600; rpm
